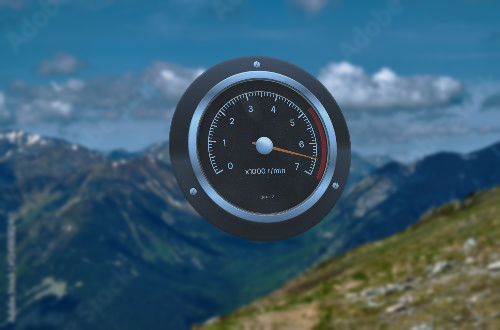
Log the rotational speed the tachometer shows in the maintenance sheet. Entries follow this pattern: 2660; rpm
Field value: 6500; rpm
